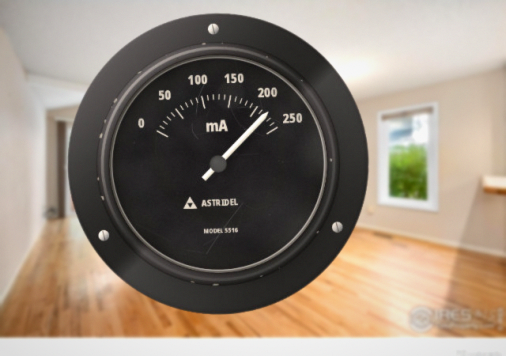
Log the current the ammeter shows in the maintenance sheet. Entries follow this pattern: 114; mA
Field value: 220; mA
